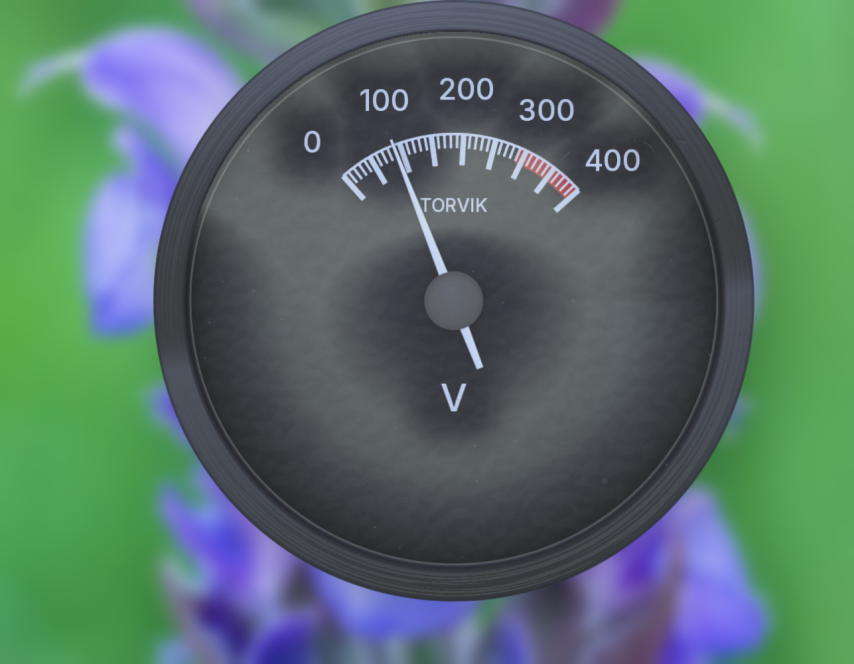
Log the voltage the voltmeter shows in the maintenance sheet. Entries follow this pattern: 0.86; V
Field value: 90; V
